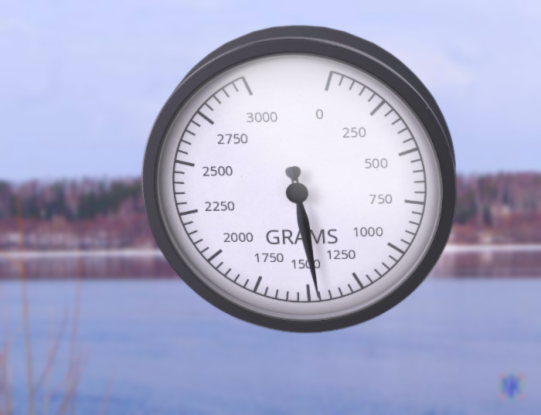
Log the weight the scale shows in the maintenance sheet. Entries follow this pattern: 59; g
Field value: 1450; g
